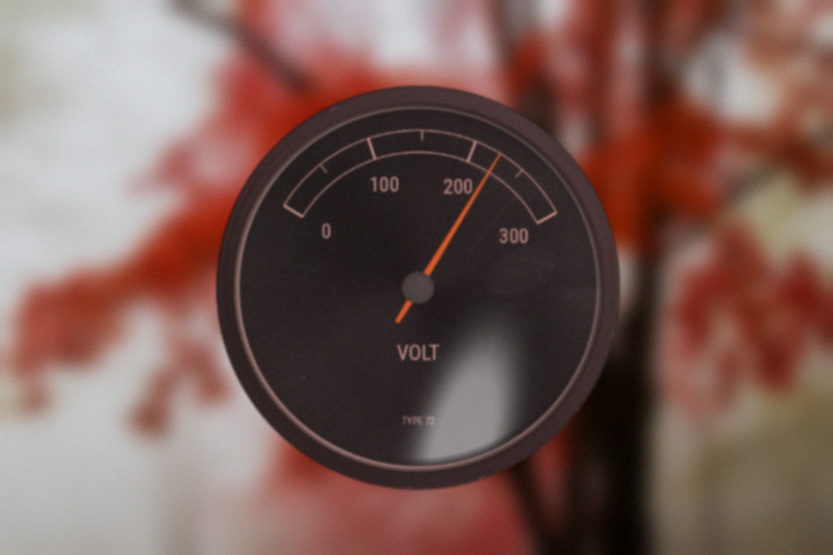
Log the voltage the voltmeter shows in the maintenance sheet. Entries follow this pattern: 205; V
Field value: 225; V
